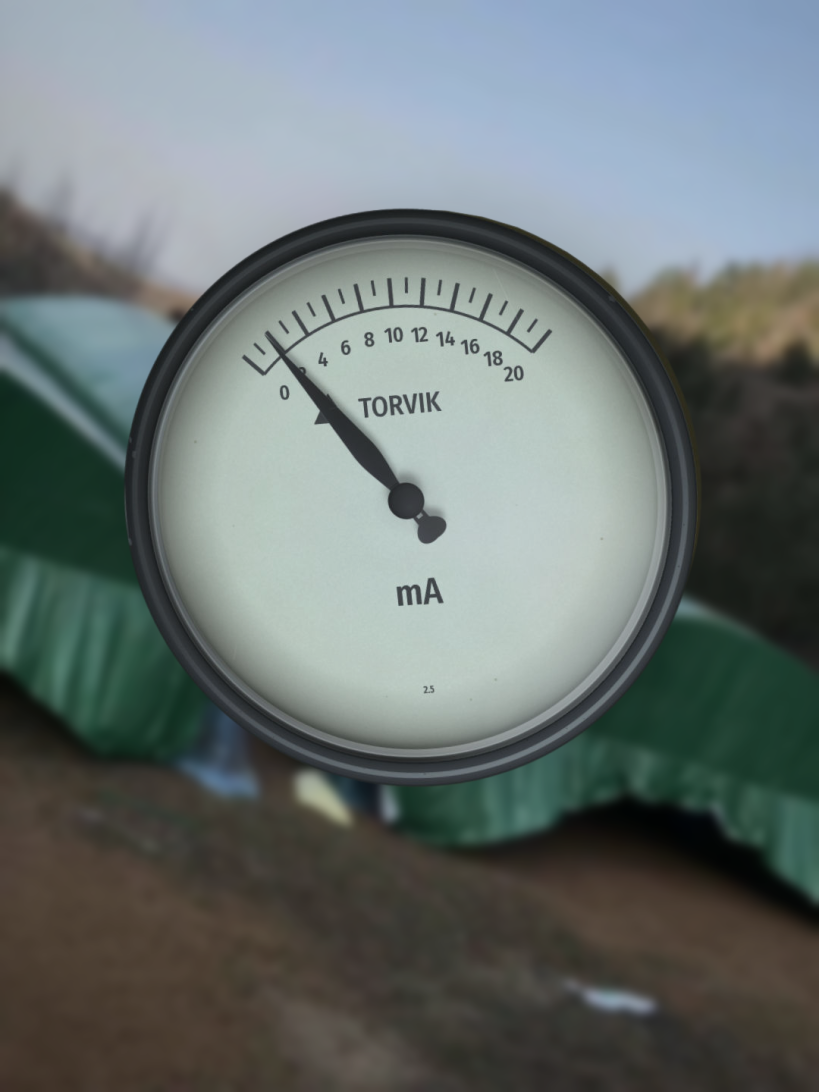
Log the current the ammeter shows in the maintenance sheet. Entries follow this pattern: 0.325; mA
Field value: 2; mA
